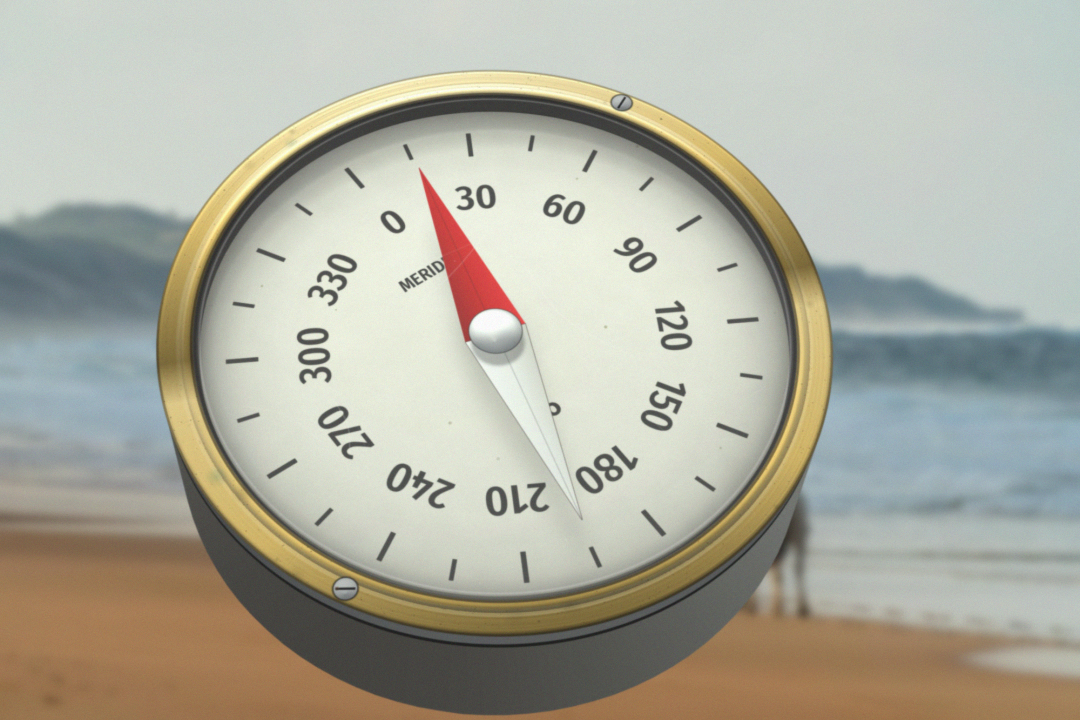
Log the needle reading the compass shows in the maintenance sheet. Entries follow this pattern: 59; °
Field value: 15; °
